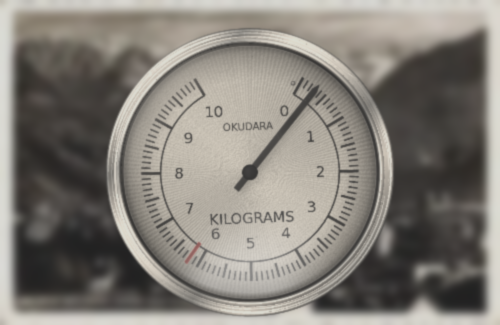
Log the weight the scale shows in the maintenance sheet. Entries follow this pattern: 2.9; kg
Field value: 0.3; kg
